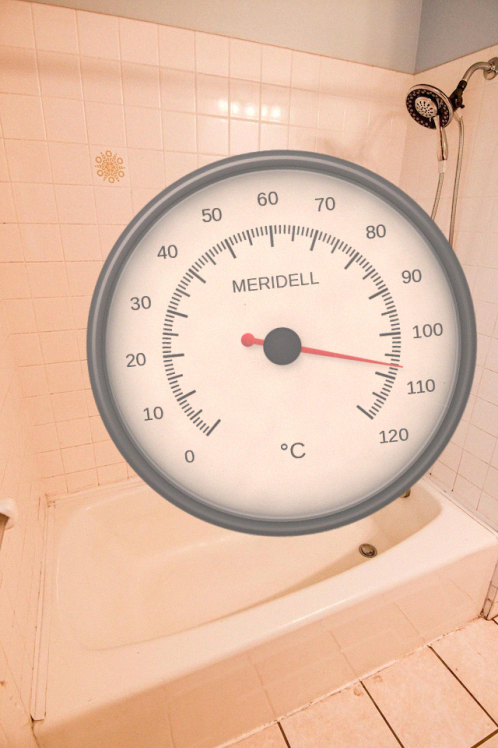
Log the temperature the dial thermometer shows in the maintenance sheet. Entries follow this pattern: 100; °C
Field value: 107; °C
